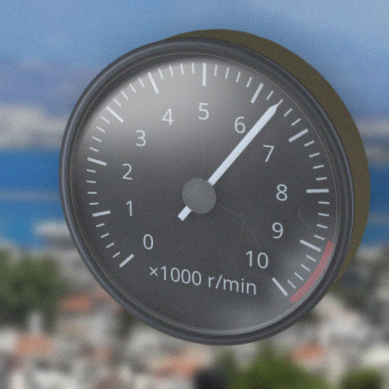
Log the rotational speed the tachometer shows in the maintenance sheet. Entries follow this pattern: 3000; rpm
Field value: 6400; rpm
